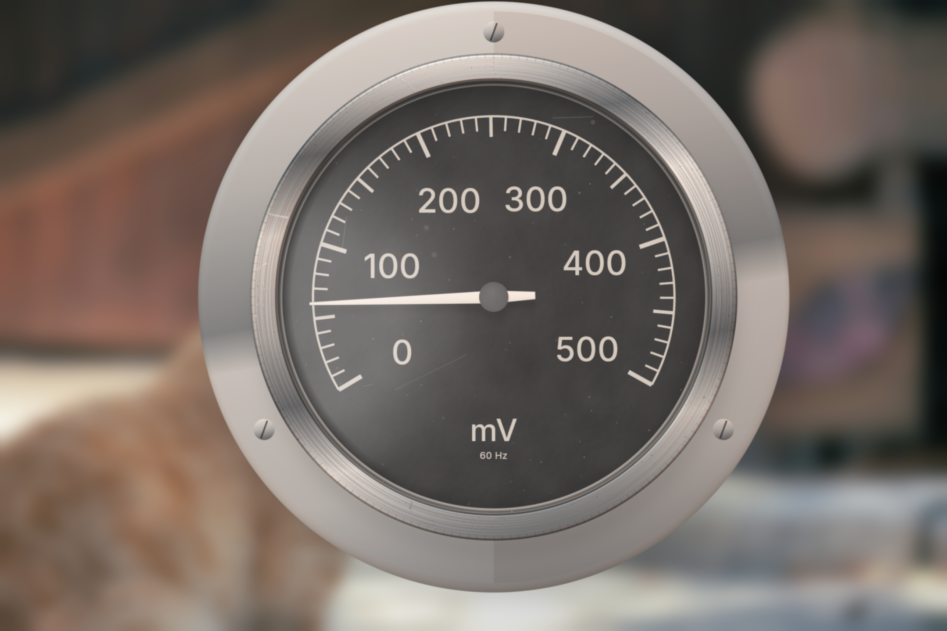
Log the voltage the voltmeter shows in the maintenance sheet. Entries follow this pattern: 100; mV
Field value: 60; mV
